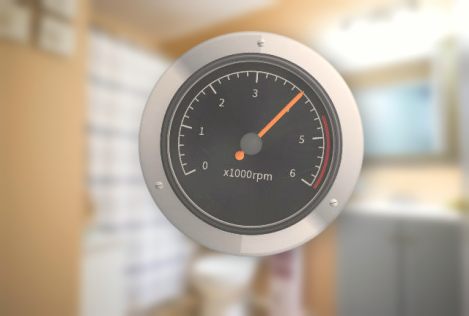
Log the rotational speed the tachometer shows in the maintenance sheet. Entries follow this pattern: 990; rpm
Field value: 4000; rpm
